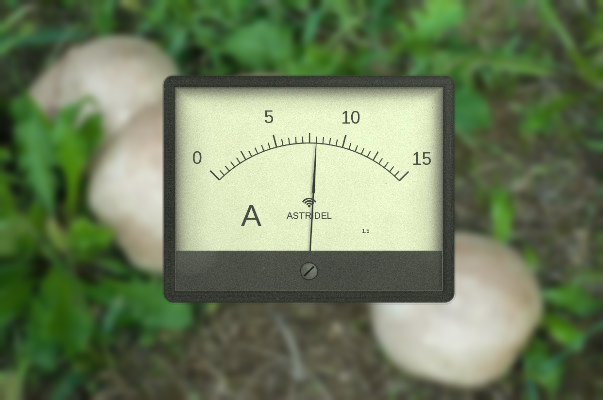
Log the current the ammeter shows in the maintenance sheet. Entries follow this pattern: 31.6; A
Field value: 8; A
